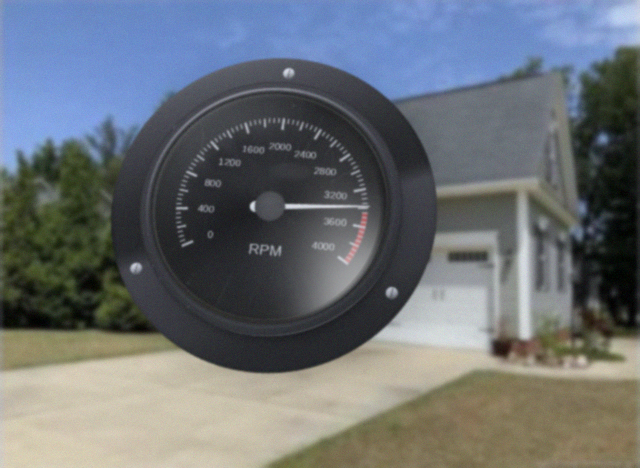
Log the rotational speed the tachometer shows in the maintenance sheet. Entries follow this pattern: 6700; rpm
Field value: 3400; rpm
